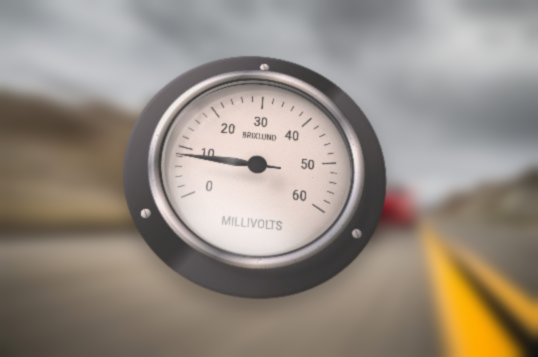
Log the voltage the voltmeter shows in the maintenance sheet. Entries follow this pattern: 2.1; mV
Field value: 8; mV
